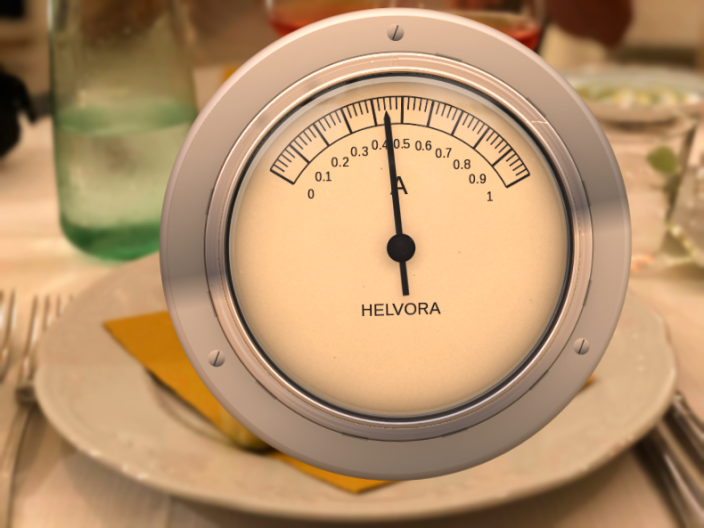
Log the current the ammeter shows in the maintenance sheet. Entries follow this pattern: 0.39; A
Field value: 0.44; A
